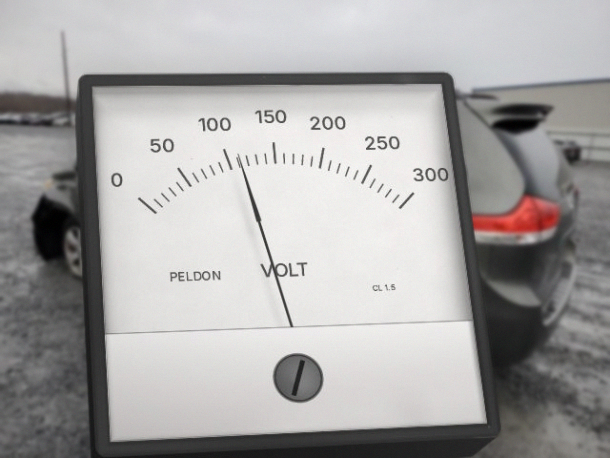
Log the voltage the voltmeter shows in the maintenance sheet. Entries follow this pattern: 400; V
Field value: 110; V
